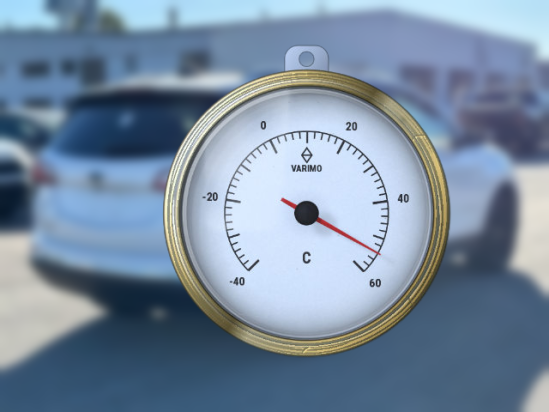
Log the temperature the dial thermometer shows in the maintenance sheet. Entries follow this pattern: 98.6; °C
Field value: 54; °C
